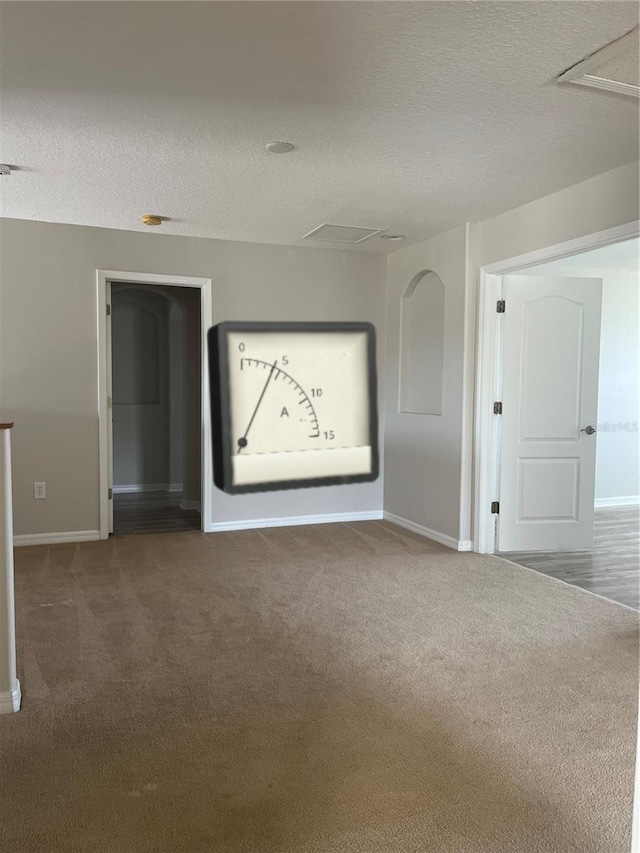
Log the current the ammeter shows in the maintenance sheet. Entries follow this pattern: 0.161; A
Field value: 4; A
